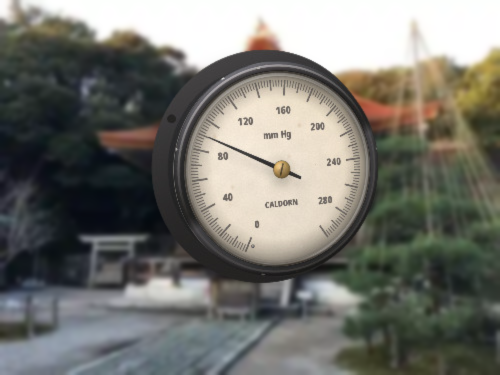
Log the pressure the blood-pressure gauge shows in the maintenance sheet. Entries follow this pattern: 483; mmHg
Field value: 90; mmHg
